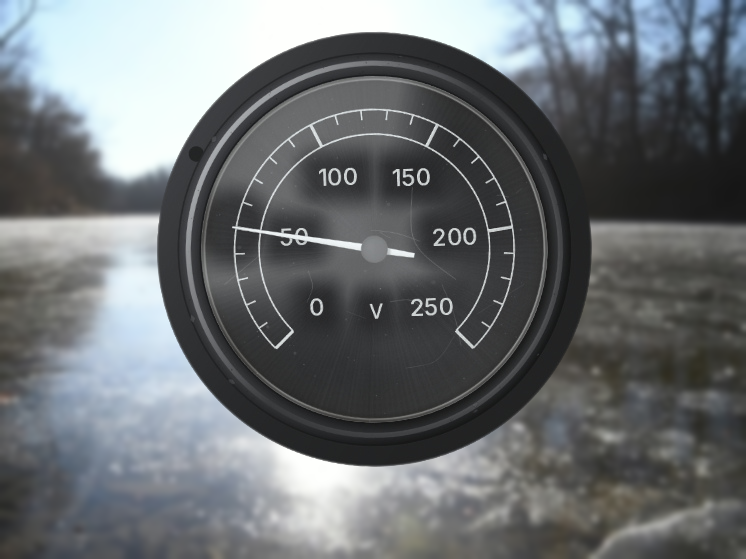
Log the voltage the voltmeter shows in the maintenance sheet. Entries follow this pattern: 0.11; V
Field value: 50; V
